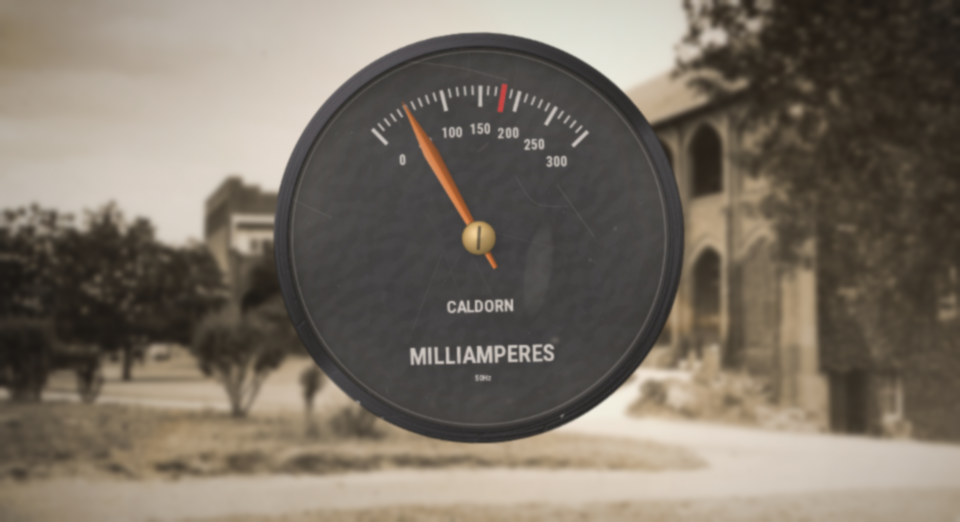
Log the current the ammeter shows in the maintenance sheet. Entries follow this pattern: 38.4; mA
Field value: 50; mA
